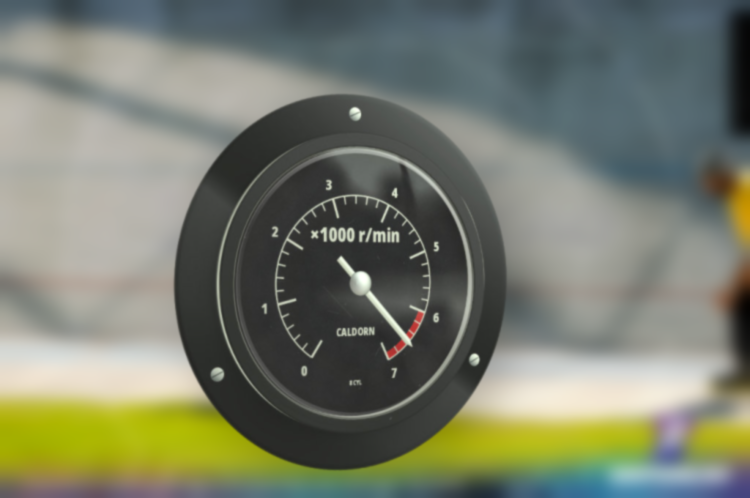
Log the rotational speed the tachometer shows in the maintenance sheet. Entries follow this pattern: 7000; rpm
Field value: 6600; rpm
